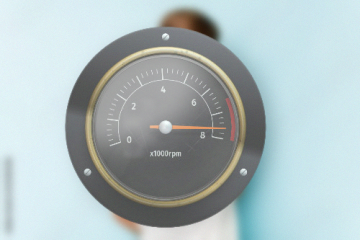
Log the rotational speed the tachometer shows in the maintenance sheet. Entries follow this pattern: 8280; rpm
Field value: 7600; rpm
